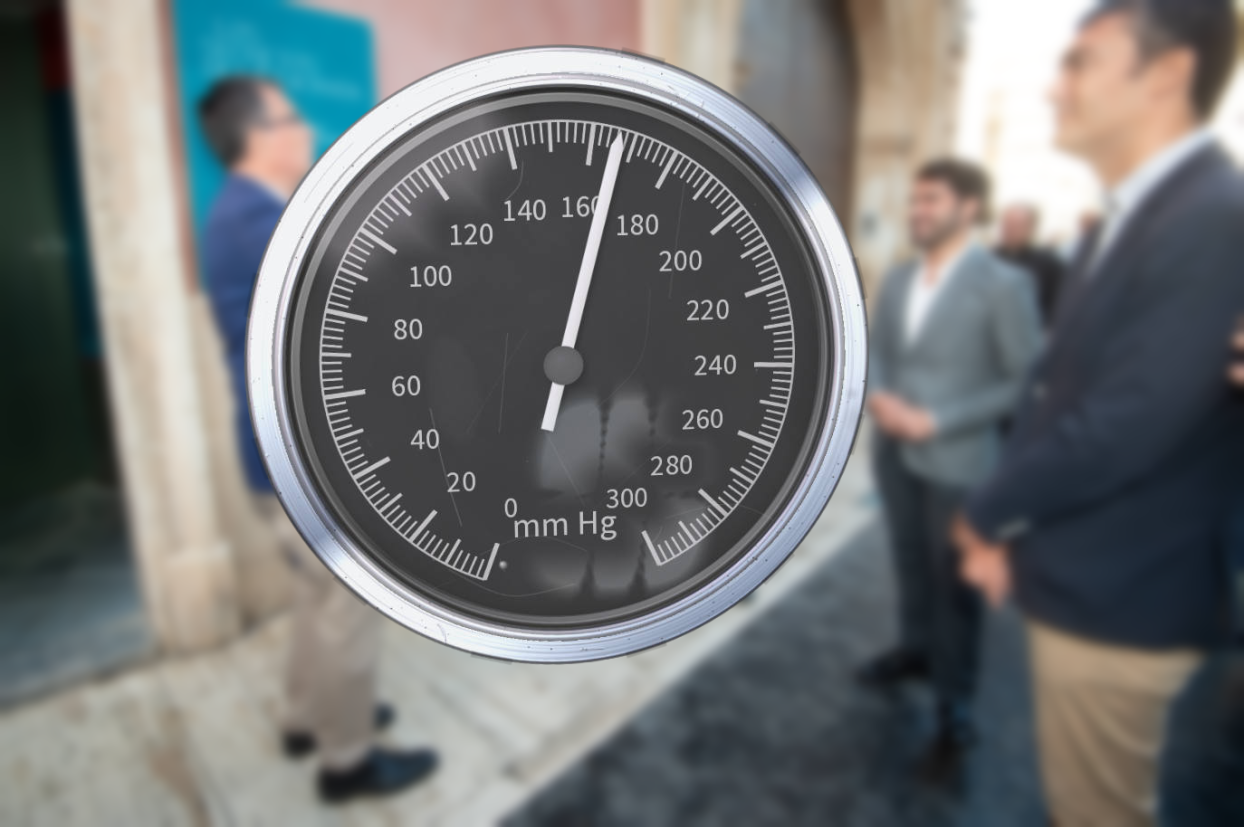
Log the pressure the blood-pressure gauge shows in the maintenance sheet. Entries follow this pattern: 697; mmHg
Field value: 166; mmHg
